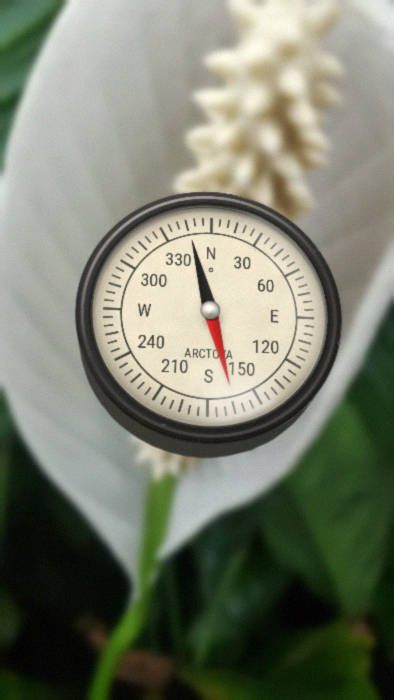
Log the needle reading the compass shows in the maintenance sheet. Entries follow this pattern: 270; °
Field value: 165; °
